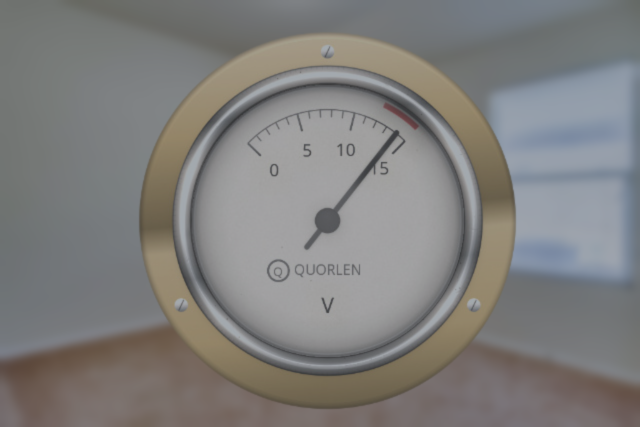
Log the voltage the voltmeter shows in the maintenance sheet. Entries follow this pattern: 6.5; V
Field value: 14; V
